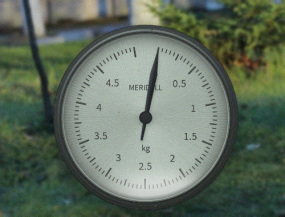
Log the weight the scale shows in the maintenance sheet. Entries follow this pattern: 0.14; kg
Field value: 0; kg
